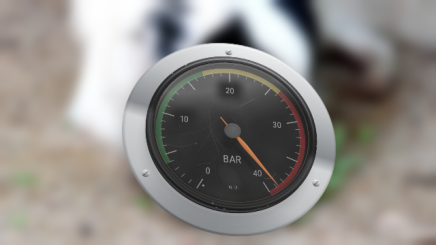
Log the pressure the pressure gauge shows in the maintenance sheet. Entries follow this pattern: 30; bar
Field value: 39; bar
